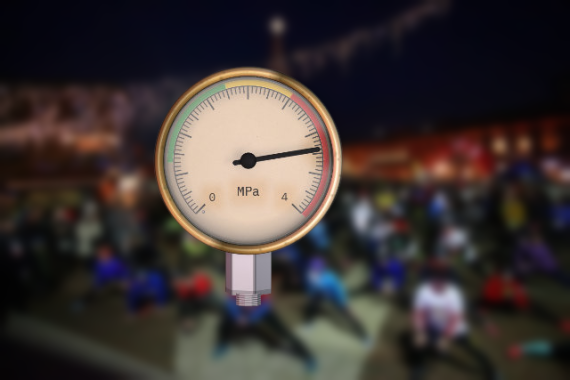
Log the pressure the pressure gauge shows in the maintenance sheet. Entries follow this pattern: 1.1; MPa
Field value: 3.2; MPa
